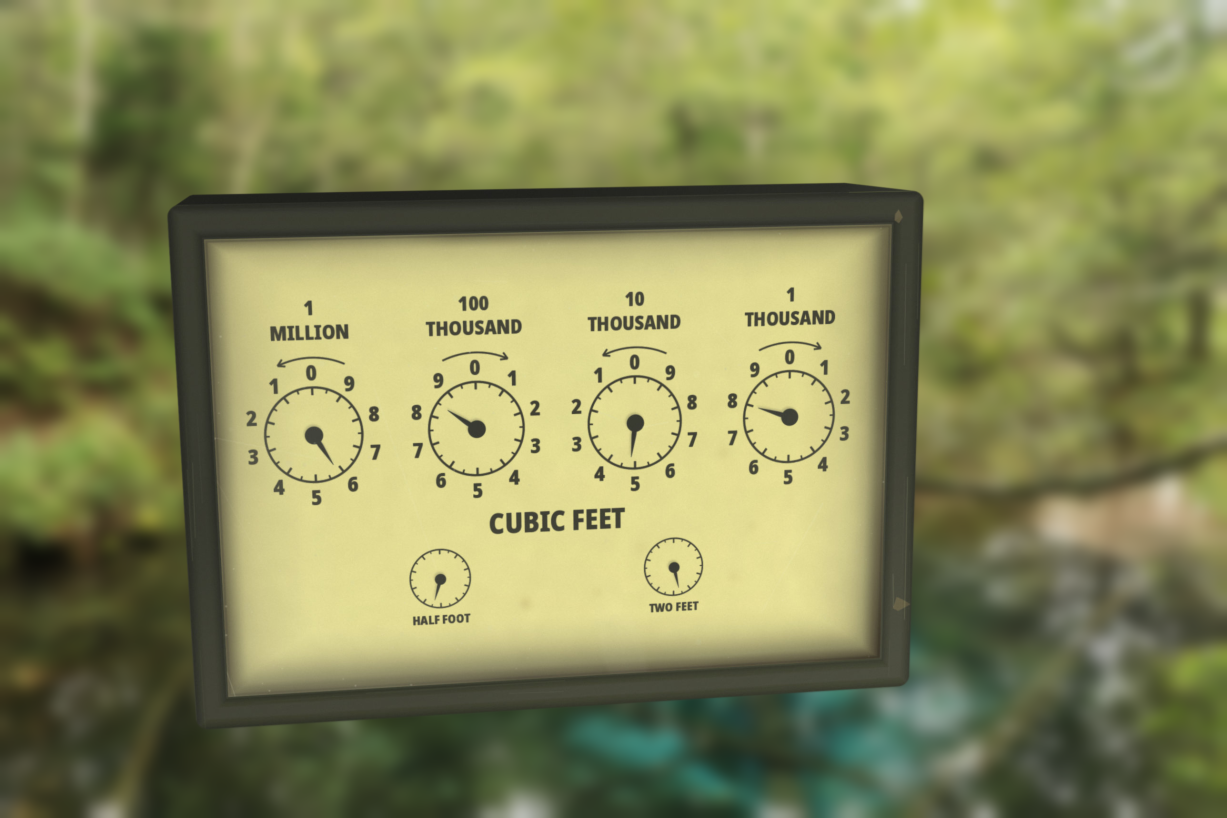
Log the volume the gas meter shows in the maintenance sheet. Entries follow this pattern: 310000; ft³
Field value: 584800; ft³
